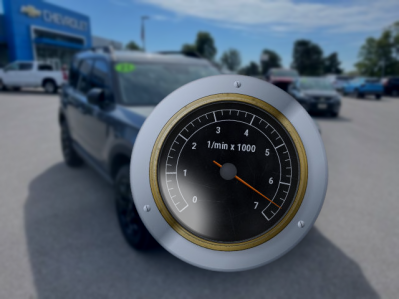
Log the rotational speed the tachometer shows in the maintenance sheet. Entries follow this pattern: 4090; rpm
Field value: 6600; rpm
